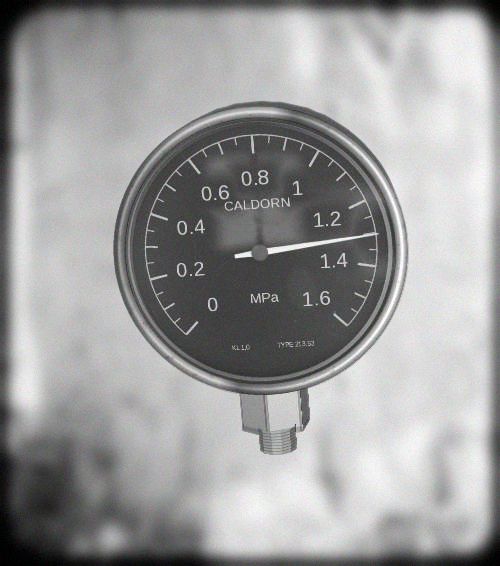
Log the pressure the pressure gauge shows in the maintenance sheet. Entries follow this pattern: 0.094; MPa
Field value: 1.3; MPa
